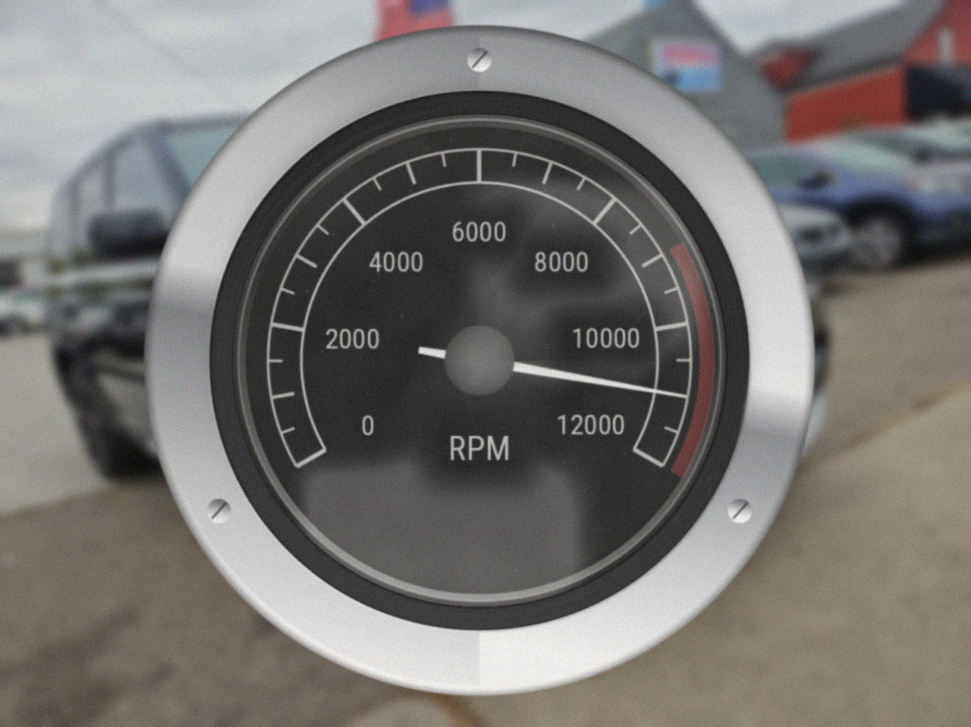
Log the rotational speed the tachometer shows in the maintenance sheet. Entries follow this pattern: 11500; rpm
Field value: 11000; rpm
